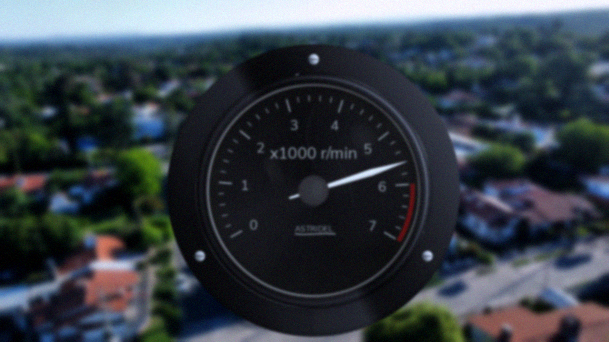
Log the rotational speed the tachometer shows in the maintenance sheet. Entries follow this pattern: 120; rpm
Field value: 5600; rpm
